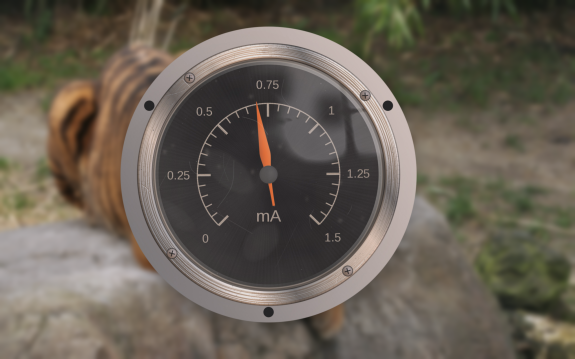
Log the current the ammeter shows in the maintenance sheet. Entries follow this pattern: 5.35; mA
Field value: 0.7; mA
